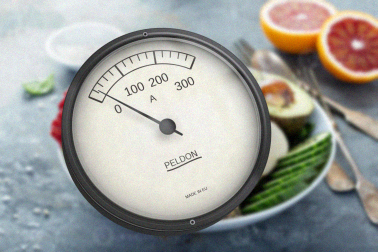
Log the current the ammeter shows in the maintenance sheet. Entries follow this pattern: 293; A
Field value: 20; A
